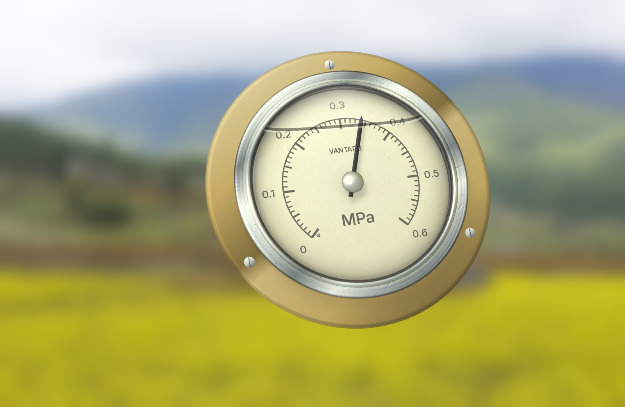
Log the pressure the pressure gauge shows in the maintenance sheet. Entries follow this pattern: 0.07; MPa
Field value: 0.34; MPa
